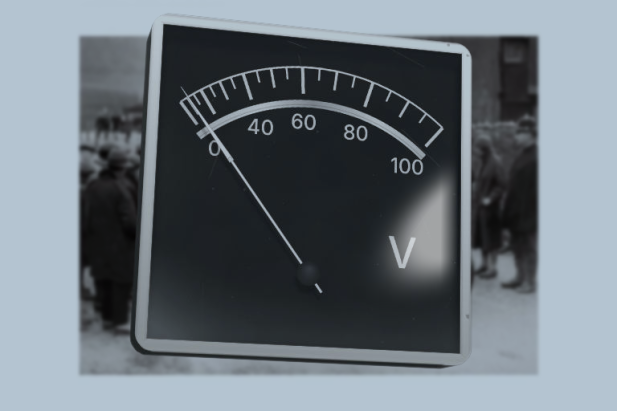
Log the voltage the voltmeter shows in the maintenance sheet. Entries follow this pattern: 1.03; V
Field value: 10; V
